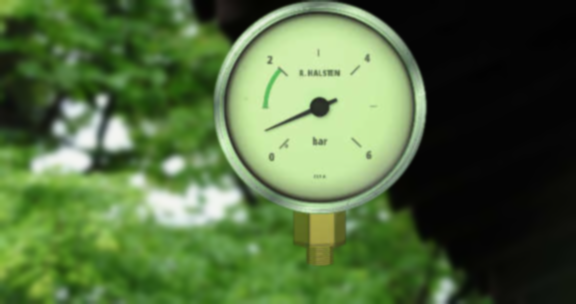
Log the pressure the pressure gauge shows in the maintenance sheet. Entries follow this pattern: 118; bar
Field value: 0.5; bar
